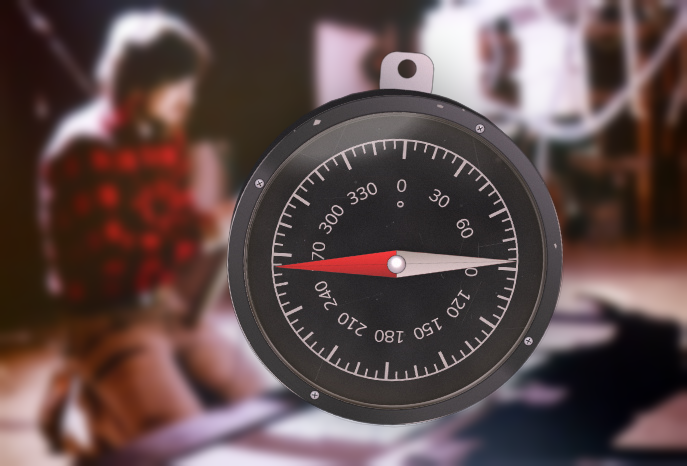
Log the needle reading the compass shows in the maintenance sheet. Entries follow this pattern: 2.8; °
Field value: 265; °
